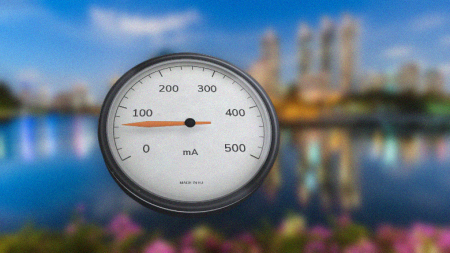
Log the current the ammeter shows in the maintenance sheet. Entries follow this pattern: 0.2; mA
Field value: 60; mA
